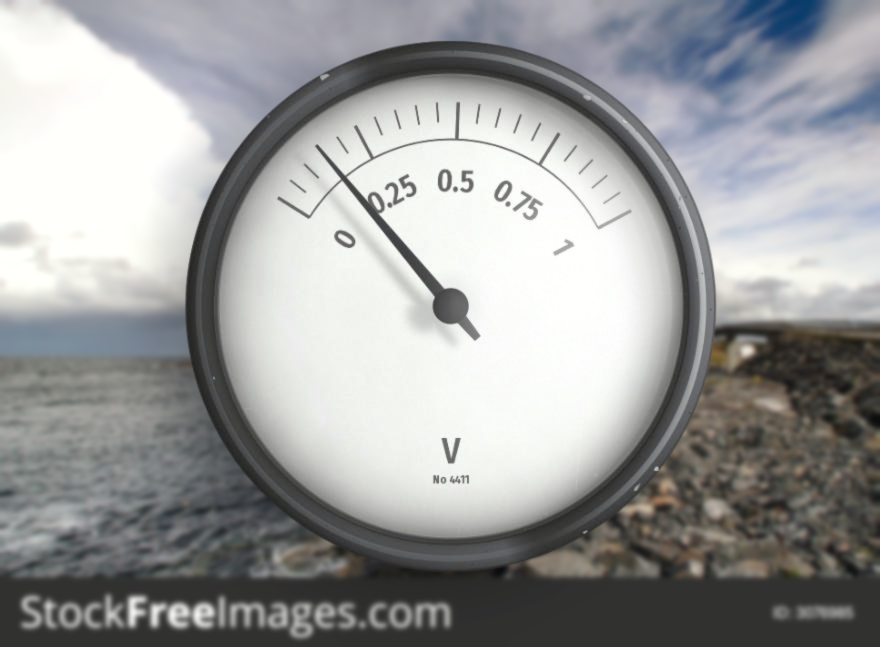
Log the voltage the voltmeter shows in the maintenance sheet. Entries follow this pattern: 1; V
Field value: 0.15; V
